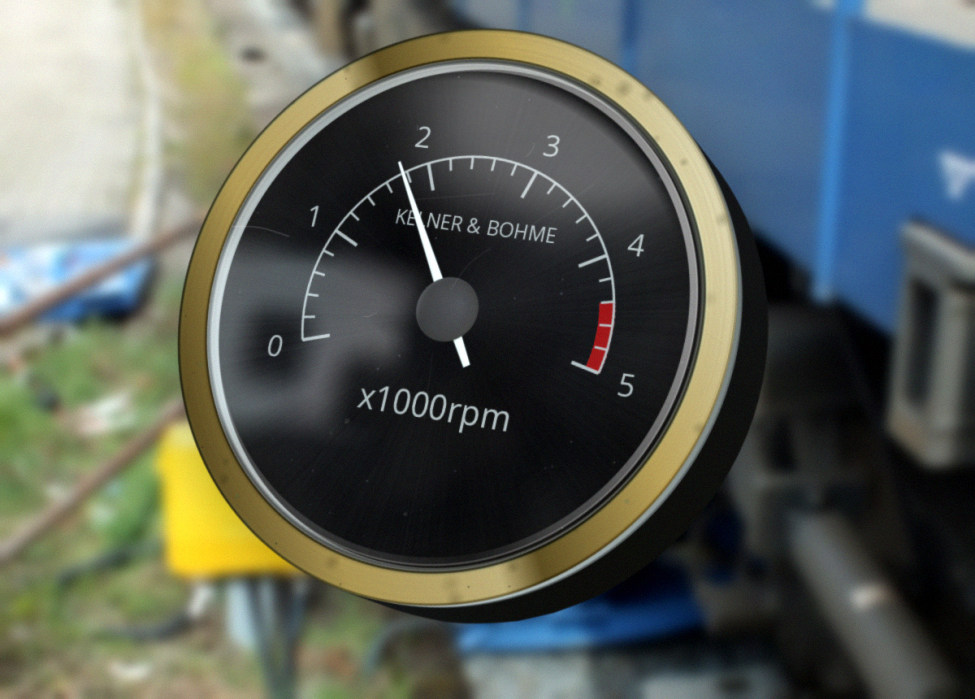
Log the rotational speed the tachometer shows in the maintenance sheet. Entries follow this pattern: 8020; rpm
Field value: 1800; rpm
